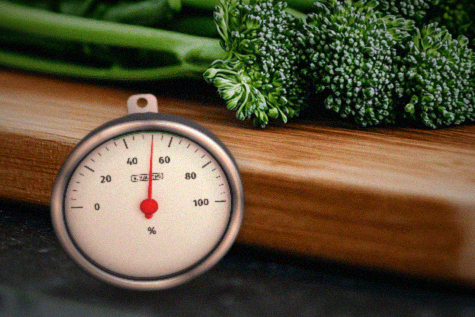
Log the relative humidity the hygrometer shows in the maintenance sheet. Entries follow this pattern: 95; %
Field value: 52; %
